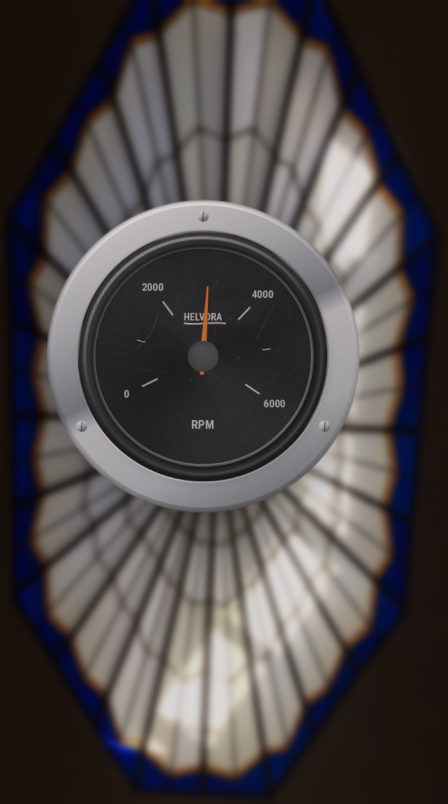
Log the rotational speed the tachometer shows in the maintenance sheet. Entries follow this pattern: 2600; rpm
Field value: 3000; rpm
